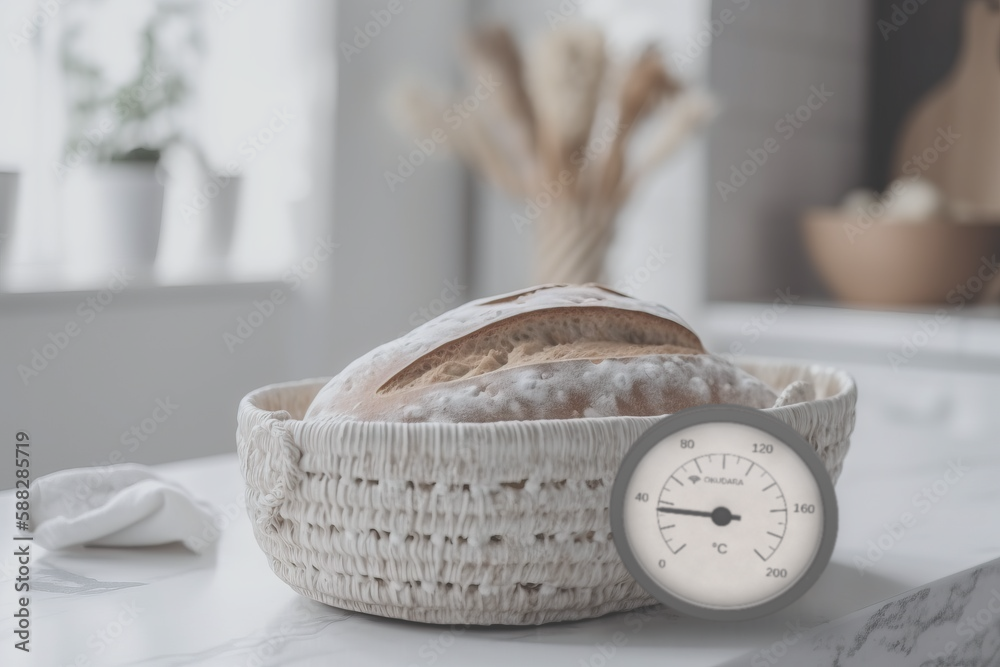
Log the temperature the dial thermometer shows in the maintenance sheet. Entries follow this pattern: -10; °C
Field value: 35; °C
